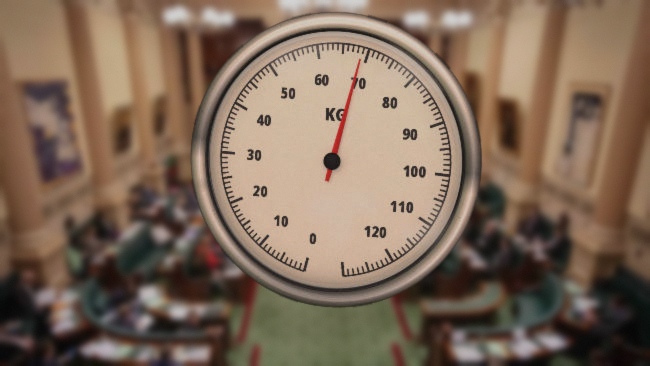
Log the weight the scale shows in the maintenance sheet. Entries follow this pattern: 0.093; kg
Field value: 69; kg
